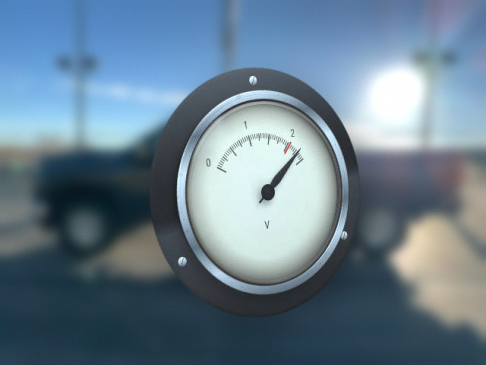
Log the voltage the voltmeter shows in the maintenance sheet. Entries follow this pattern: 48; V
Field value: 2.25; V
